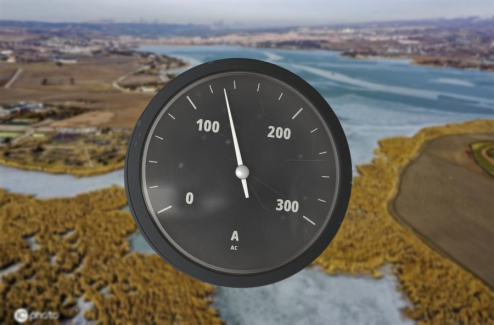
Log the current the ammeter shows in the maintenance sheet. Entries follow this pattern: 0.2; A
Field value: 130; A
